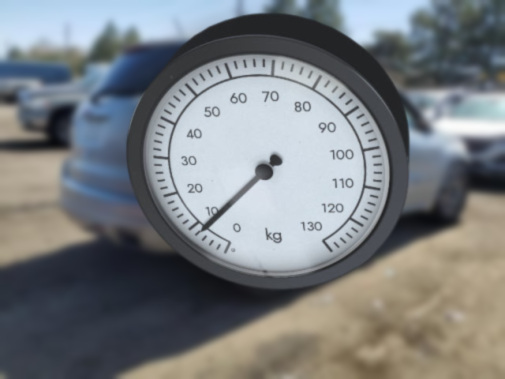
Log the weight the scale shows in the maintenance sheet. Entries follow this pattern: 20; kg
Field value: 8; kg
